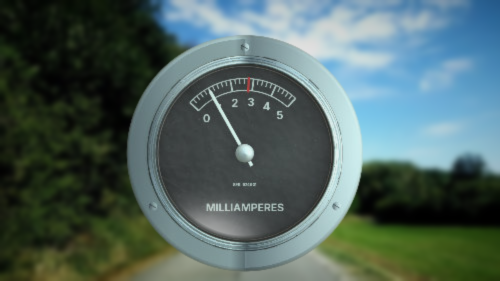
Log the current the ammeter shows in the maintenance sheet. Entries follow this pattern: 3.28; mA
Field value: 1; mA
